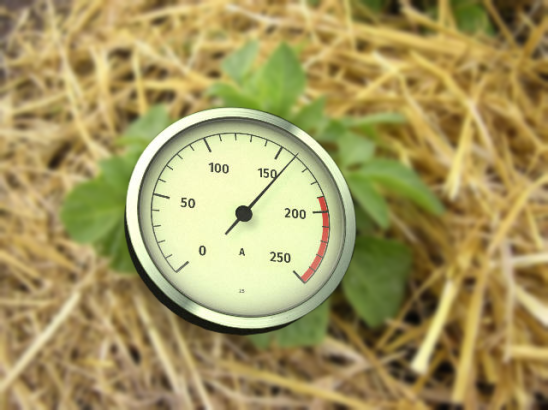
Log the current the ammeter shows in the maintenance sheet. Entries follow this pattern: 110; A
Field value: 160; A
